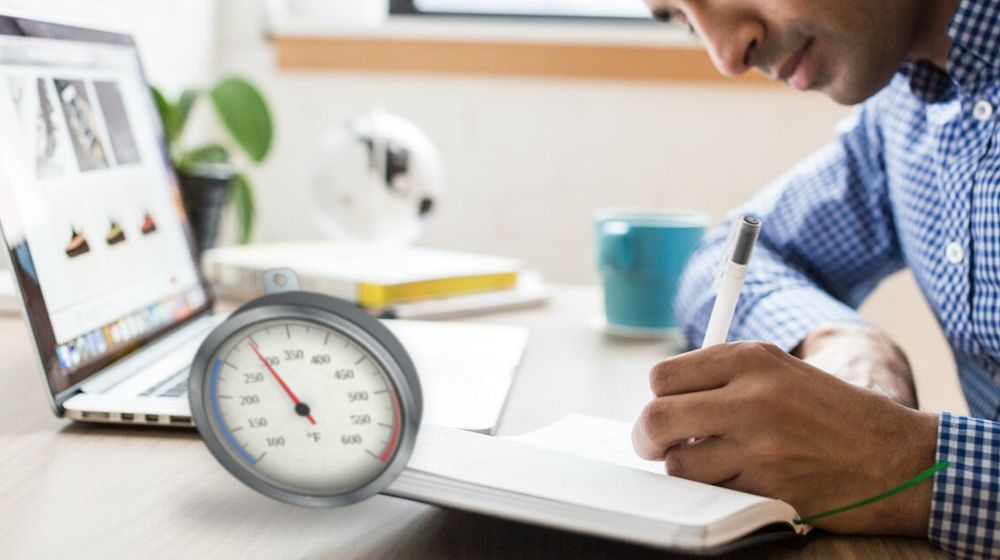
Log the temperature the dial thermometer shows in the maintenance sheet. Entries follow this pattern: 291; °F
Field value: 300; °F
